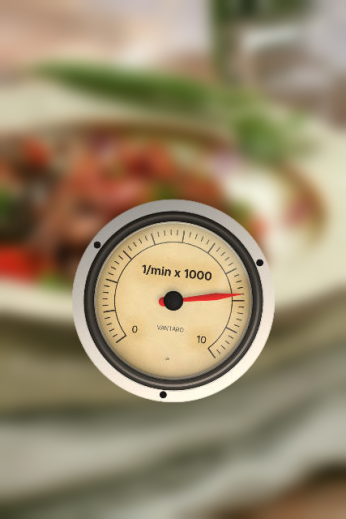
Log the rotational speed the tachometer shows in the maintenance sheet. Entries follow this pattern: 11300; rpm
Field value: 7800; rpm
